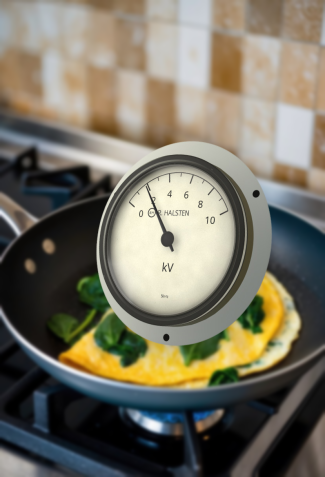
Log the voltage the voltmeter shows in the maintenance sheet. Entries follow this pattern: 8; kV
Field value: 2; kV
